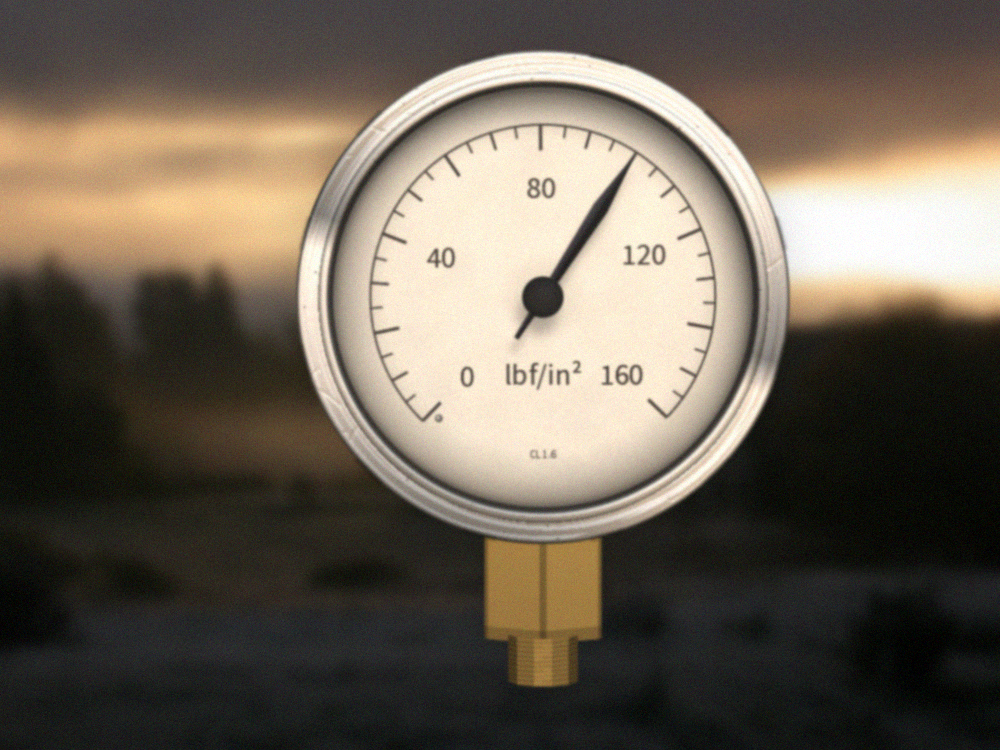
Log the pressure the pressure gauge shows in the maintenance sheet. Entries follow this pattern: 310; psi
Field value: 100; psi
